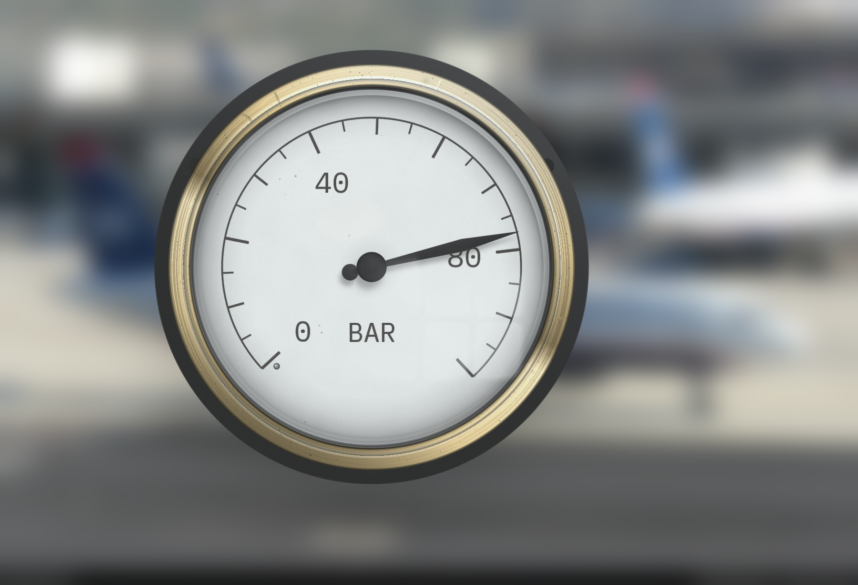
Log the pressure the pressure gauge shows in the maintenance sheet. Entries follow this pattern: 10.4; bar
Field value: 77.5; bar
